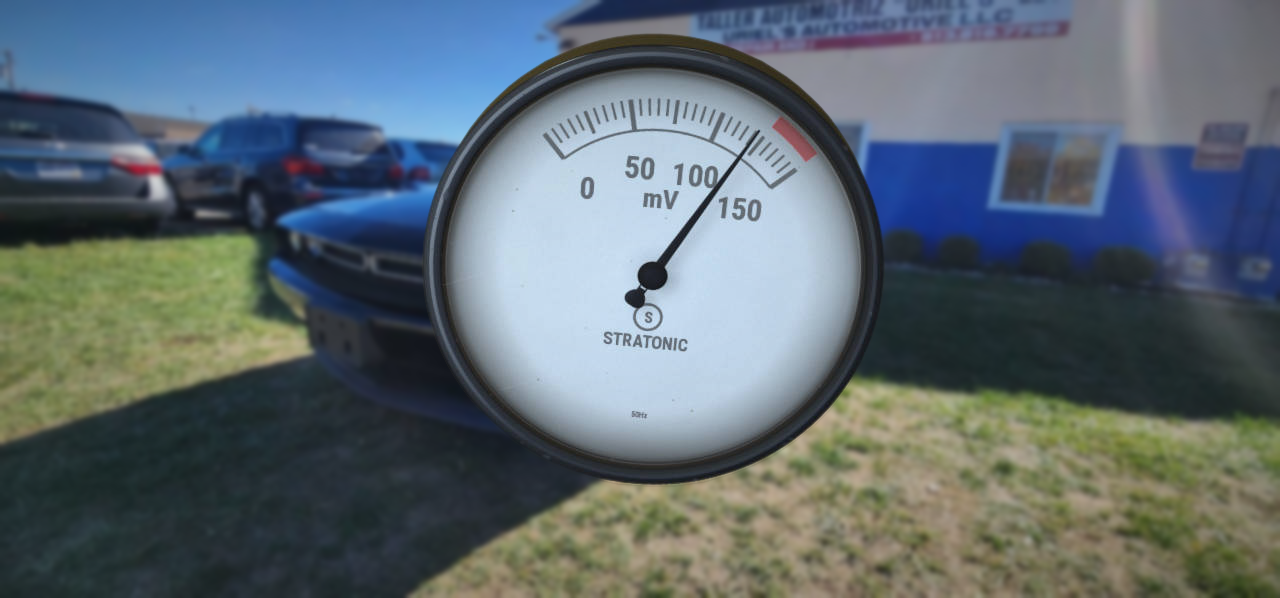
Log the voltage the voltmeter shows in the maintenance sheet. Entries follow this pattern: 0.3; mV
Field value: 120; mV
